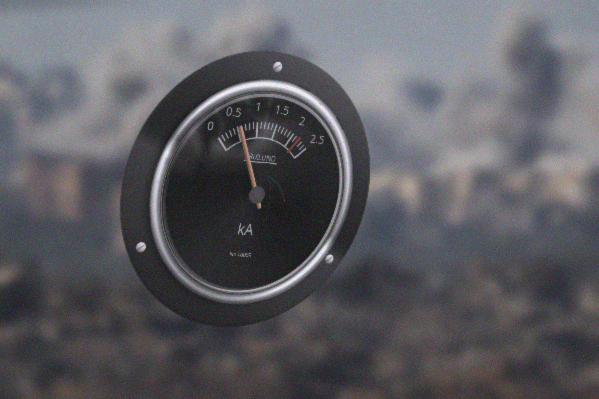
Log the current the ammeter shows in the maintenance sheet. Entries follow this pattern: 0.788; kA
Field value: 0.5; kA
